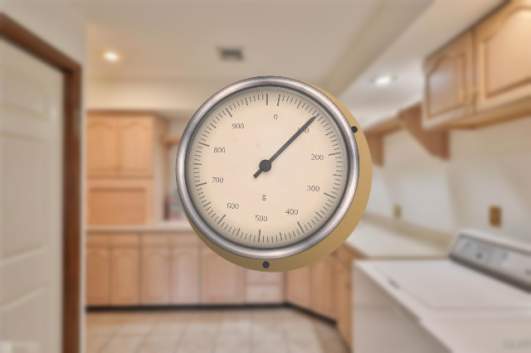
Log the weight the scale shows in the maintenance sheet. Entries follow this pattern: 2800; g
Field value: 100; g
